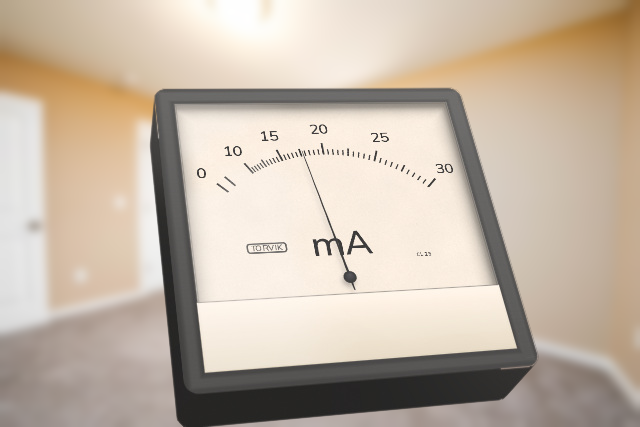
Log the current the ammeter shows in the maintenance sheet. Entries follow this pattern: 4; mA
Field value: 17.5; mA
